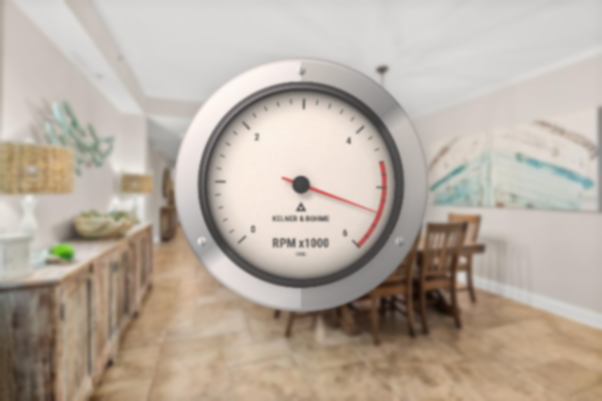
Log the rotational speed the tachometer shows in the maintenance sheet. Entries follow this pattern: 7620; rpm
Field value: 5400; rpm
